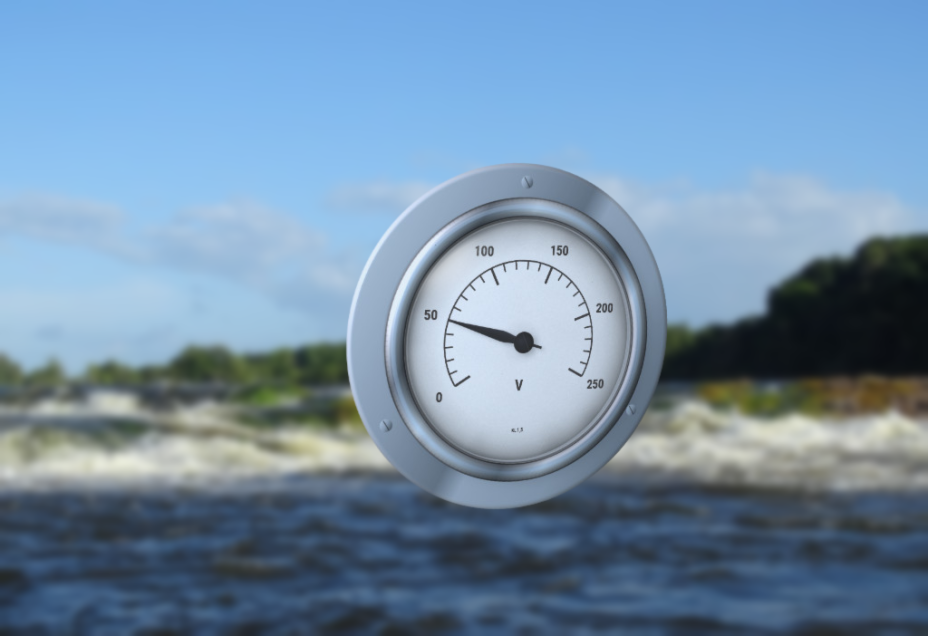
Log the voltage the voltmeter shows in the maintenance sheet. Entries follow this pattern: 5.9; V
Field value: 50; V
